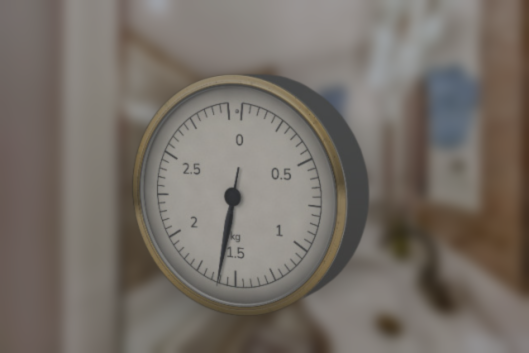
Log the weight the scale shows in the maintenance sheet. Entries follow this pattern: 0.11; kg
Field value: 1.6; kg
